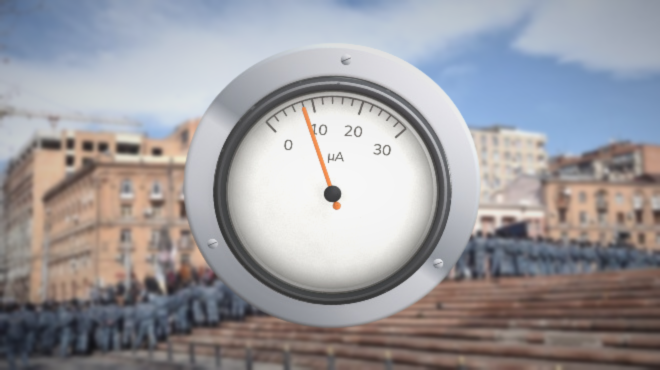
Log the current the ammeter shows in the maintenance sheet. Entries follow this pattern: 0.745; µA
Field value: 8; µA
